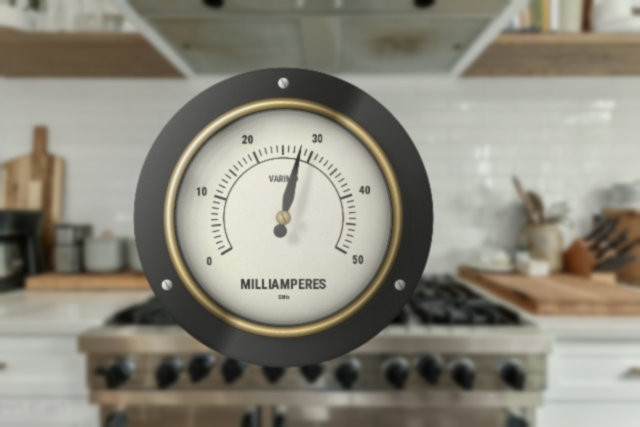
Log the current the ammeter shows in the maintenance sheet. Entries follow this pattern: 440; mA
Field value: 28; mA
